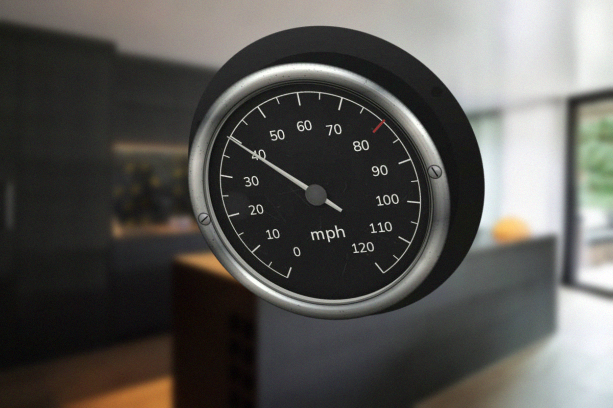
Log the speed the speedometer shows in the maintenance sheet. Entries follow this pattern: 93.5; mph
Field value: 40; mph
